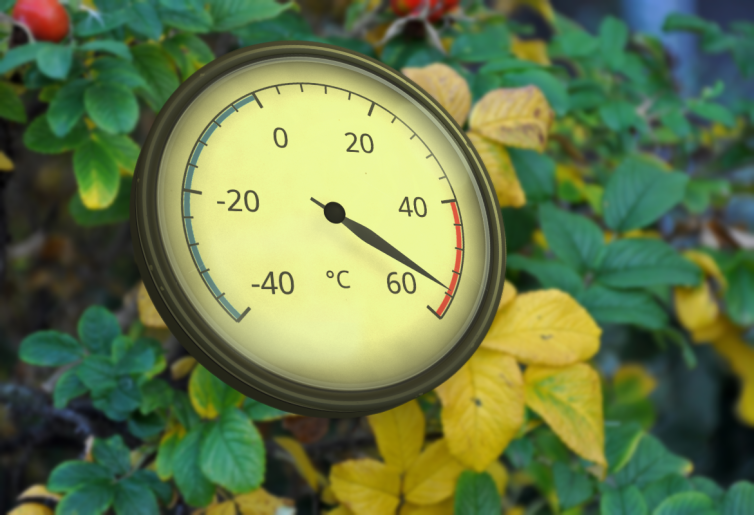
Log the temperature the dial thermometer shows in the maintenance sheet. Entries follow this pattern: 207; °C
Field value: 56; °C
